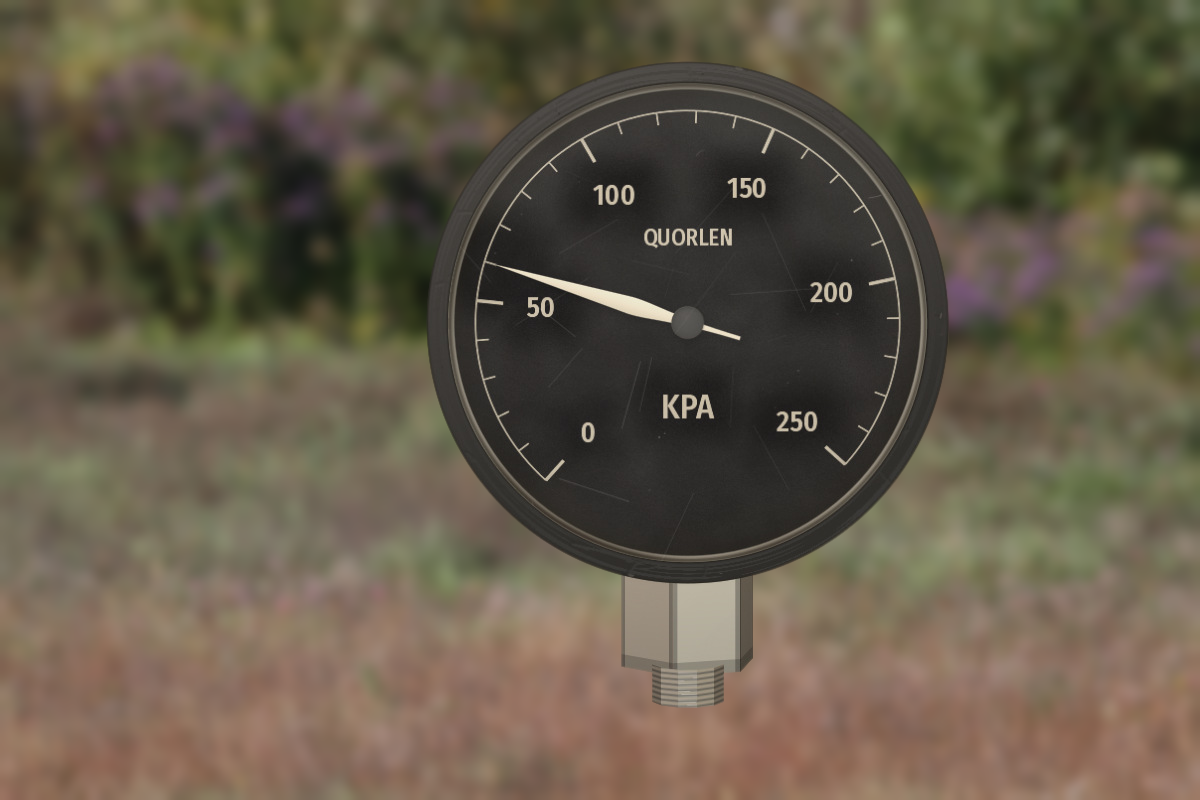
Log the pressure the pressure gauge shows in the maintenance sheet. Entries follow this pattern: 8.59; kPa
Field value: 60; kPa
